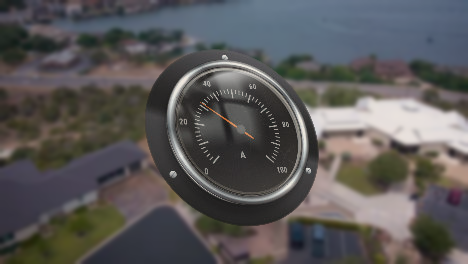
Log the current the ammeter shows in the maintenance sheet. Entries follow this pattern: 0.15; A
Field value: 30; A
